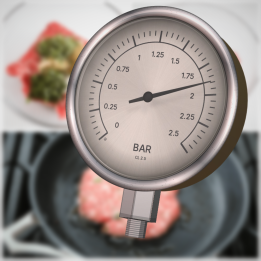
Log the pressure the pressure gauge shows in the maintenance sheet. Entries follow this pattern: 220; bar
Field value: 1.9; bar
